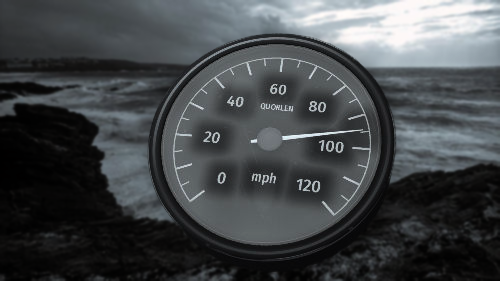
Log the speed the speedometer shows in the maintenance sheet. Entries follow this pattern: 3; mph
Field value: 95; mph
